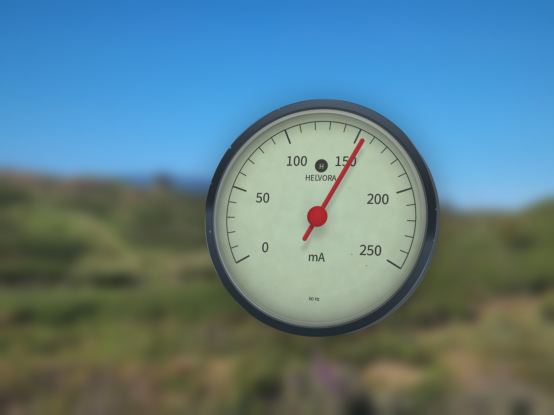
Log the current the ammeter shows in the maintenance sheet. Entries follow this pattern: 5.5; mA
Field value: 155; mA
